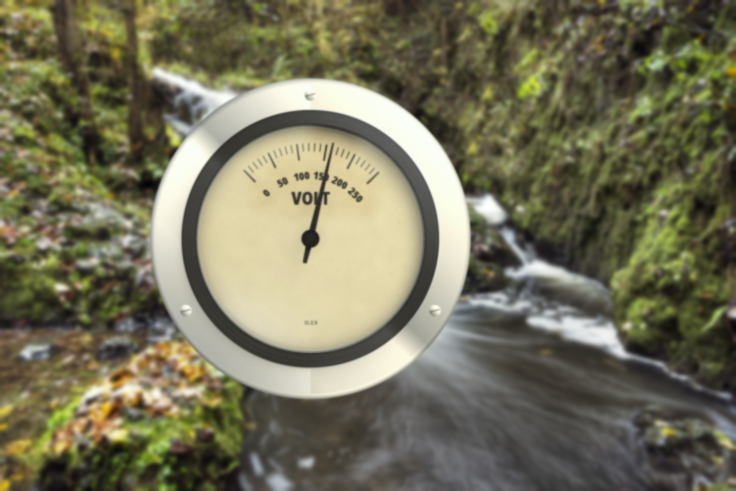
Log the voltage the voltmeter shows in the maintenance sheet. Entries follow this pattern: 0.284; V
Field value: 160; V
